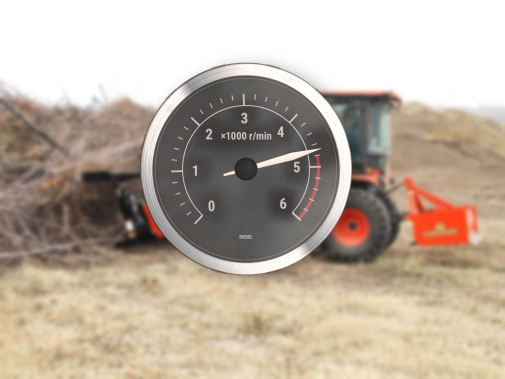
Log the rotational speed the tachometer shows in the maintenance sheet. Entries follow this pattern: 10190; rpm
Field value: 4700; rpm
